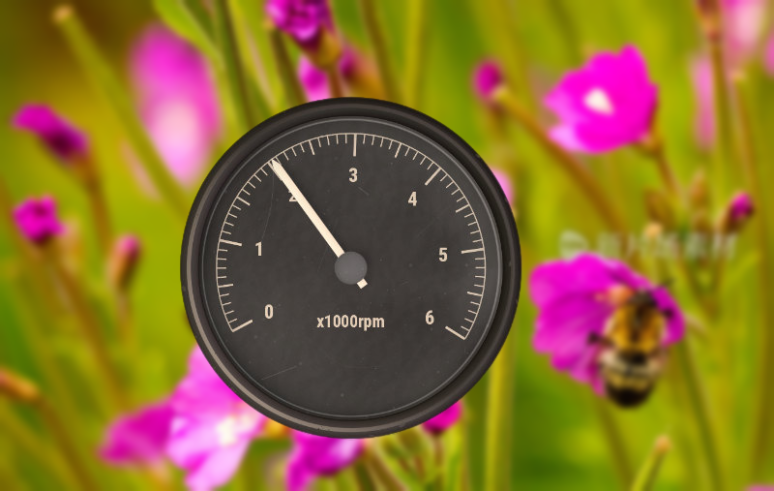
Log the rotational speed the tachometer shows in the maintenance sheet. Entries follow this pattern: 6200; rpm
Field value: 2050; rpm
